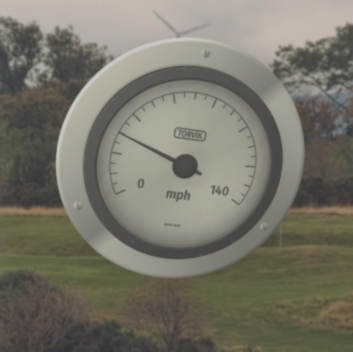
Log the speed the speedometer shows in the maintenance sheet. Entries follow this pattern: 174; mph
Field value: 30; mph
